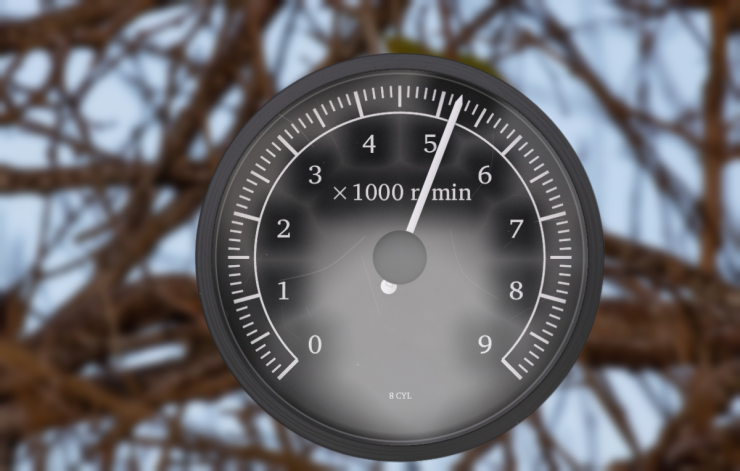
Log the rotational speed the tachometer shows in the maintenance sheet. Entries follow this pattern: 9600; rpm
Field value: 5200; rpm
